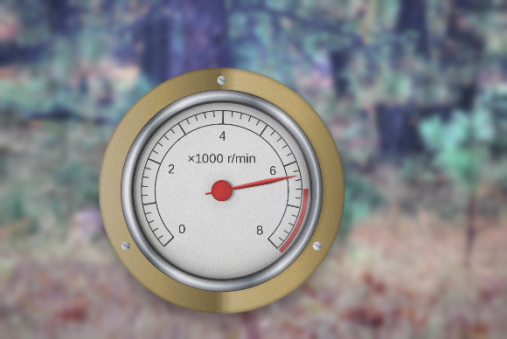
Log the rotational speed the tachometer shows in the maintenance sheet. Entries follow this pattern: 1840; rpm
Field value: 6300; rpm
